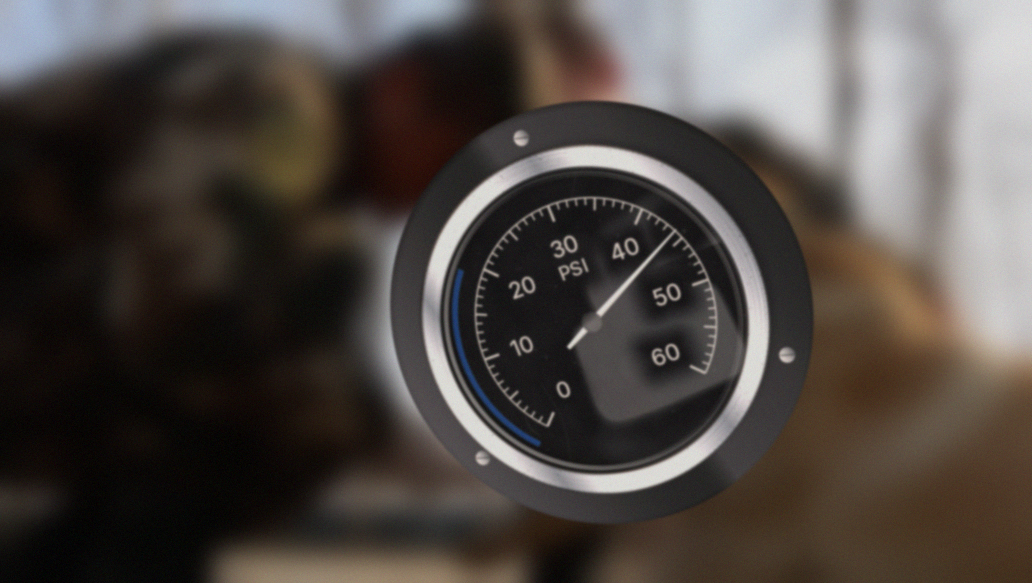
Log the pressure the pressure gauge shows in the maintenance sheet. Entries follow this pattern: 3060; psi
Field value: 44; psi
